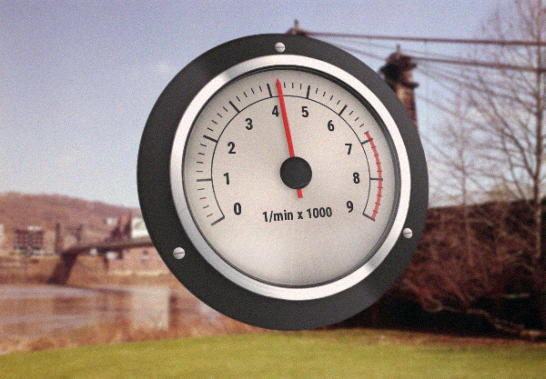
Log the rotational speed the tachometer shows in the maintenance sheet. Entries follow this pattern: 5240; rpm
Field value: 4200; rpm
